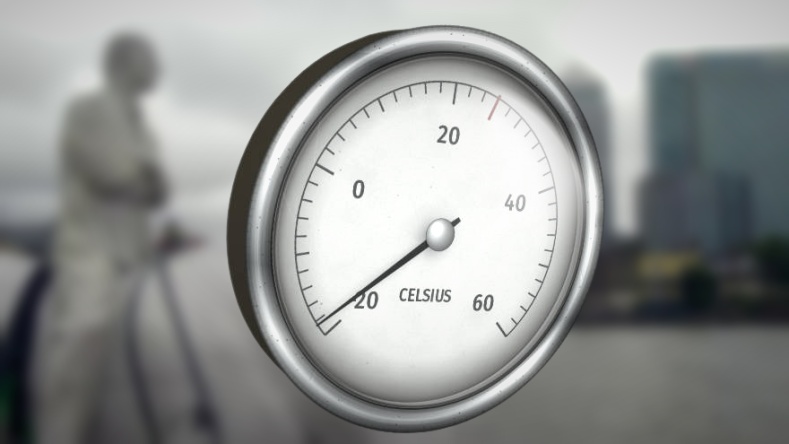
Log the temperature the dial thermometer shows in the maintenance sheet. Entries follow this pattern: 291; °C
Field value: -18; °C
